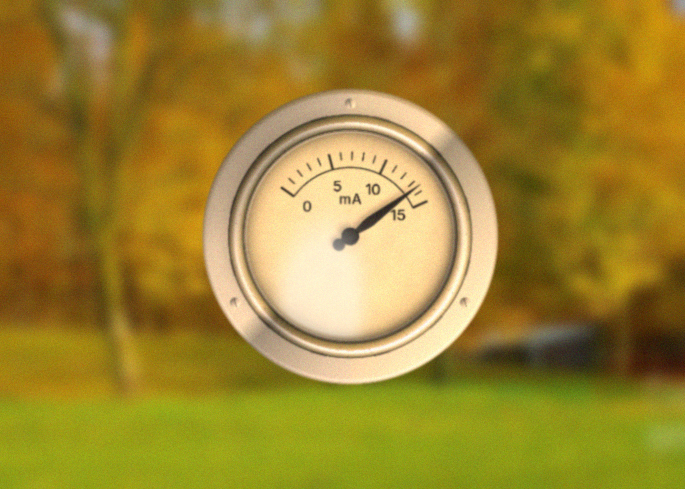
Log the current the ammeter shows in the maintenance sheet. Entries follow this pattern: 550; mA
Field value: 13.5; mA
